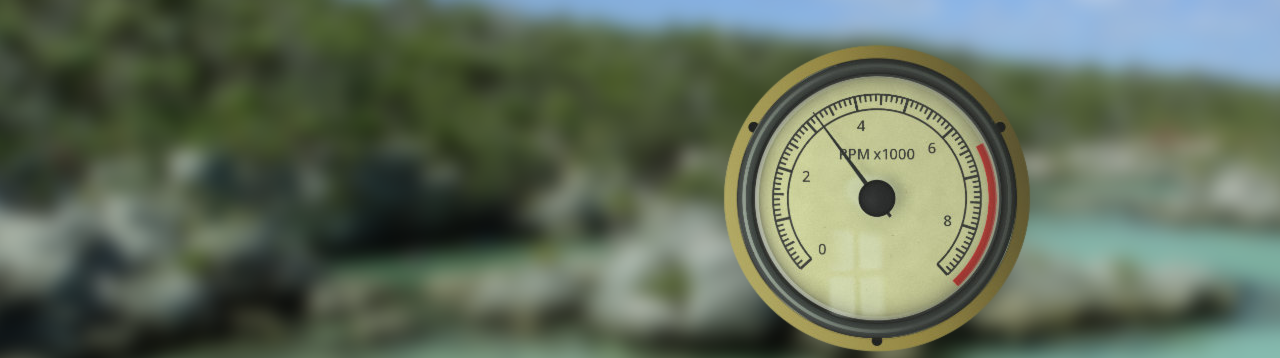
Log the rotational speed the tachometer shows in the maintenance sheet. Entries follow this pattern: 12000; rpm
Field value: 3200; rpm
